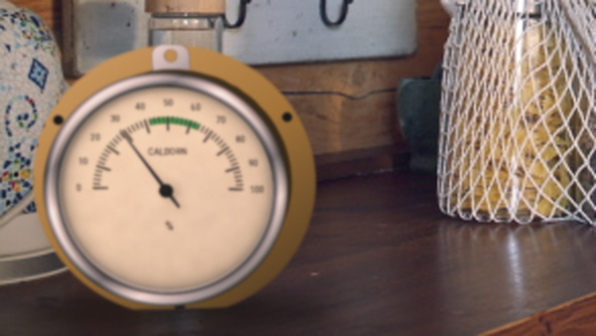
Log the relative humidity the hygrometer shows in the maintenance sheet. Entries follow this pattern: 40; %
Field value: 30; %
